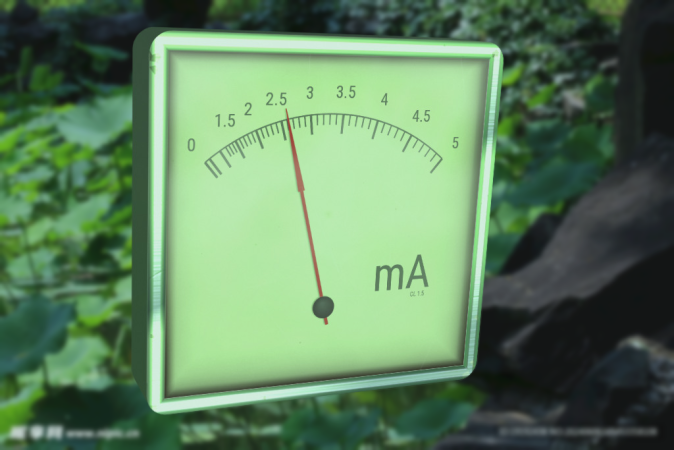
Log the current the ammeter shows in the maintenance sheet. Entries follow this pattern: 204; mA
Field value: 2.6; mA
